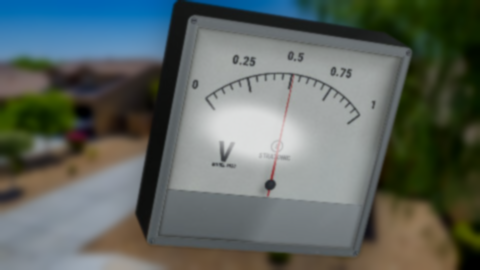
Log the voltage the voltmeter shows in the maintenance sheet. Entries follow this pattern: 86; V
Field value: 0.5; V
